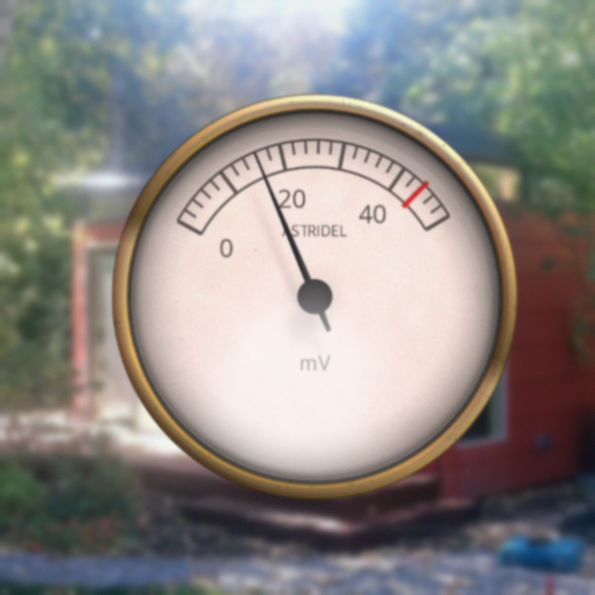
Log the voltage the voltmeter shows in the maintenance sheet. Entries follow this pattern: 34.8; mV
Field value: 16; mV
